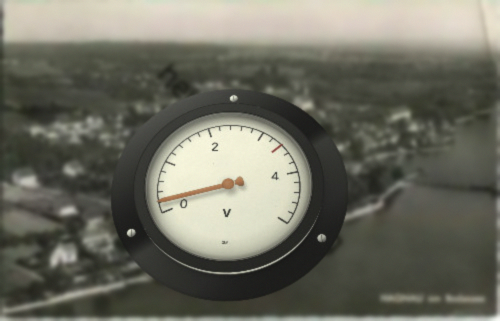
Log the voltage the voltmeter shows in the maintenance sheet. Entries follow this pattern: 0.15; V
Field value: 0.2; V
